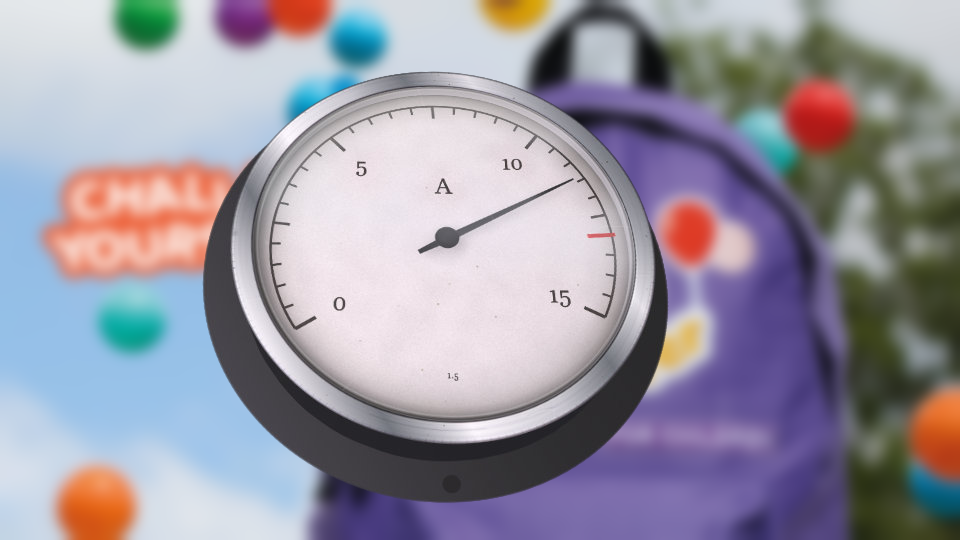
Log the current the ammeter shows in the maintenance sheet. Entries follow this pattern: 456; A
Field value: 11.5; A
